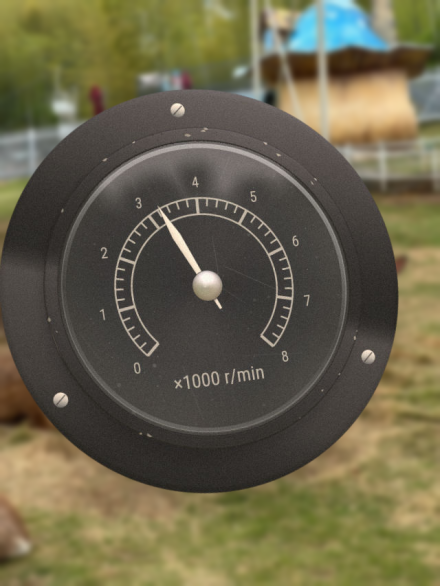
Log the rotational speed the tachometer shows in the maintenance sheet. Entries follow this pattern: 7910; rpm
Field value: 3200; rpm
